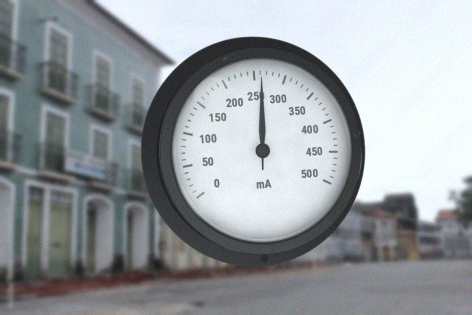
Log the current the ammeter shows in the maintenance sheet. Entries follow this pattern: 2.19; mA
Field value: 260; mA
